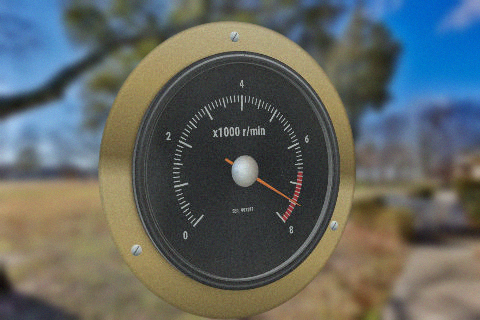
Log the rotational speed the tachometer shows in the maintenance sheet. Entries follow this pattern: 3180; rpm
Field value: 7500; rpm
